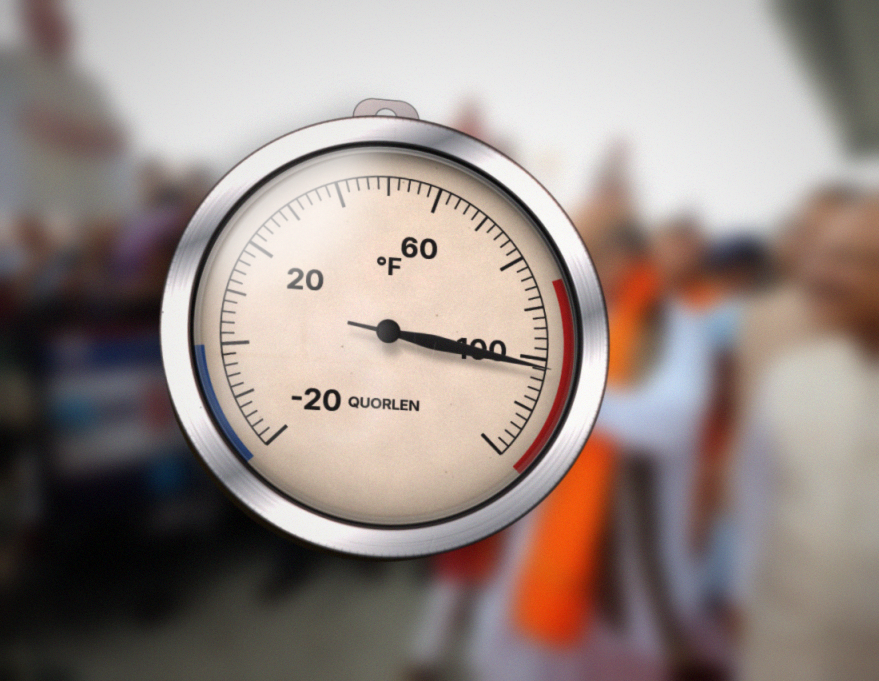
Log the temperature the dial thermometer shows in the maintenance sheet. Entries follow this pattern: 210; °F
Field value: 102; °F
